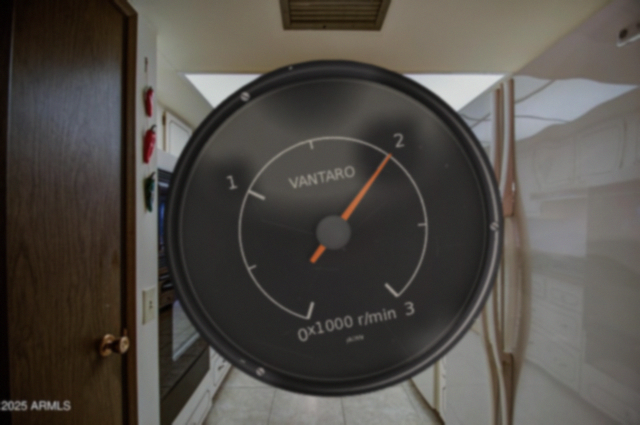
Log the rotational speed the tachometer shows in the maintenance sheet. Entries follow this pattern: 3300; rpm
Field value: 2000; rpm
